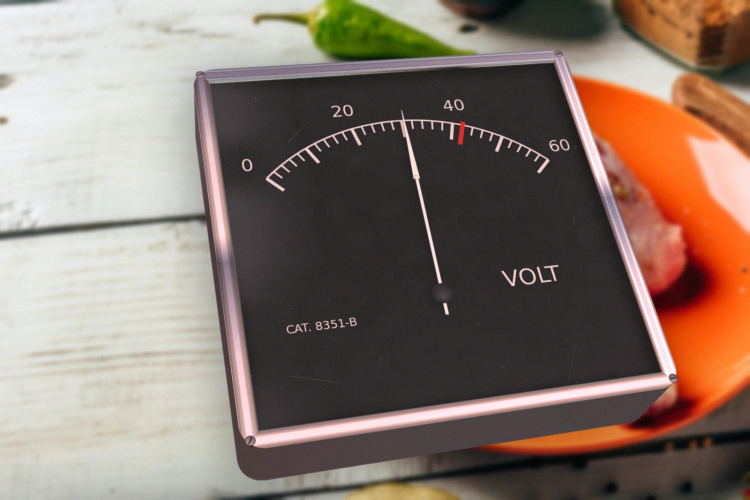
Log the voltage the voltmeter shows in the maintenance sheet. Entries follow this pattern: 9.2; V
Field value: 30; V
